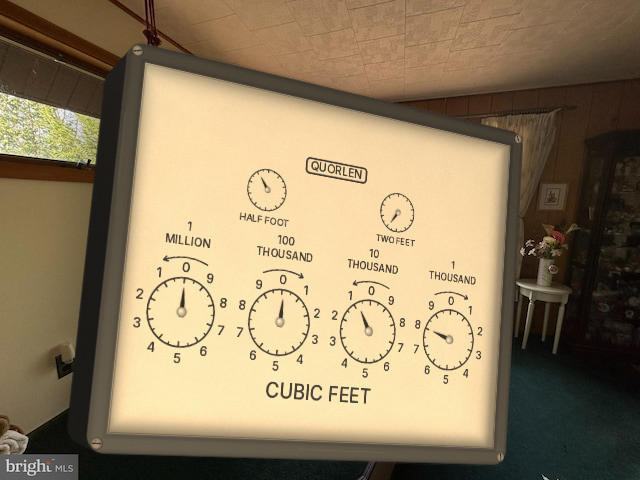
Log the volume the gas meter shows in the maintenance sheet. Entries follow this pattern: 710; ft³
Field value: 800; ft³
